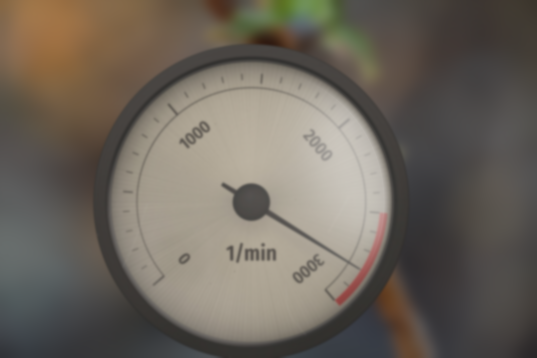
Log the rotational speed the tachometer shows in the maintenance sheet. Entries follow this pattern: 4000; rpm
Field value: 2800; rpm
